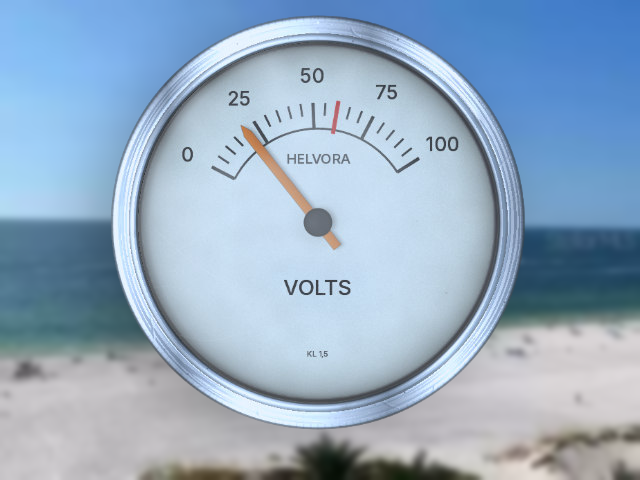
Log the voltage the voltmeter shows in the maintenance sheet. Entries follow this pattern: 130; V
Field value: 20; V
